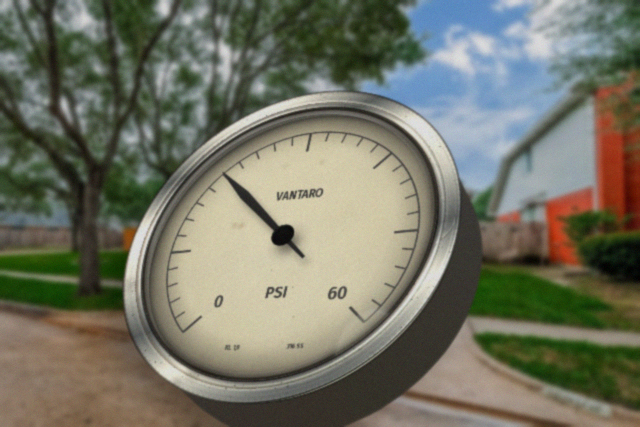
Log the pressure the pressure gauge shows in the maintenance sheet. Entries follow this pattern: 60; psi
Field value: 20; psi
